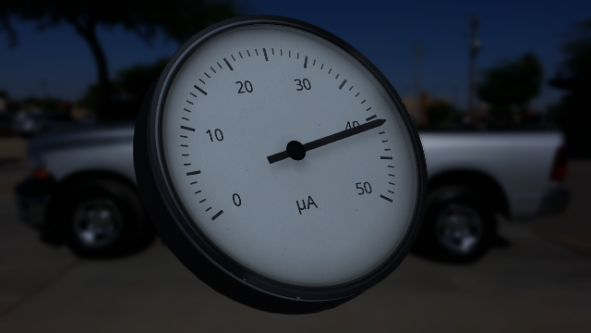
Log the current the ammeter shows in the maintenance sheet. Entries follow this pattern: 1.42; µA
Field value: 41; µA
